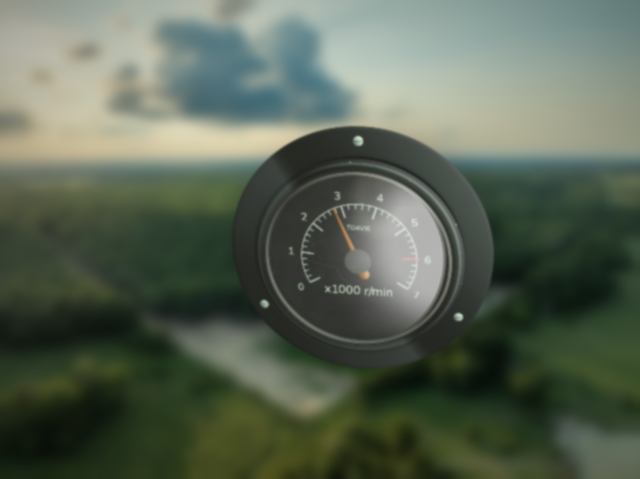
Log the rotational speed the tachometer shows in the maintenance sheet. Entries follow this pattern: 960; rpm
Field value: 2800; rpm
